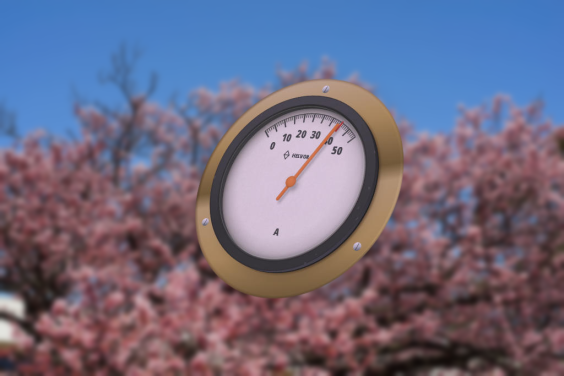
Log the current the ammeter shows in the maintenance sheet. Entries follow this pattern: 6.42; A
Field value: 40; A
